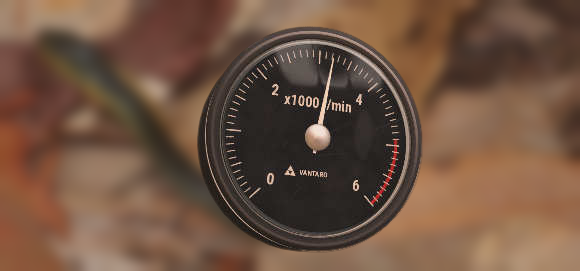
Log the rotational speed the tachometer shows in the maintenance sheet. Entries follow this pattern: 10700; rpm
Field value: 3200; rpm
